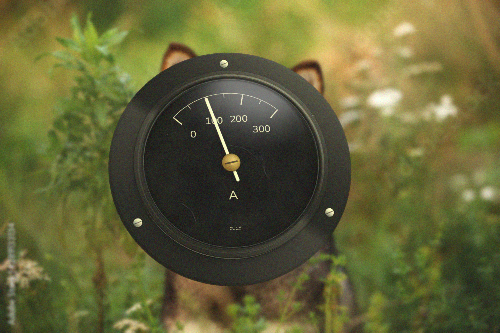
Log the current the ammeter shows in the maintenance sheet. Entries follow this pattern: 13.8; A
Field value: 100; A
